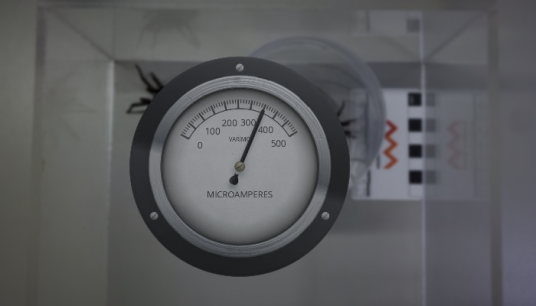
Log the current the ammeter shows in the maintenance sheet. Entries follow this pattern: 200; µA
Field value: 350; µA
